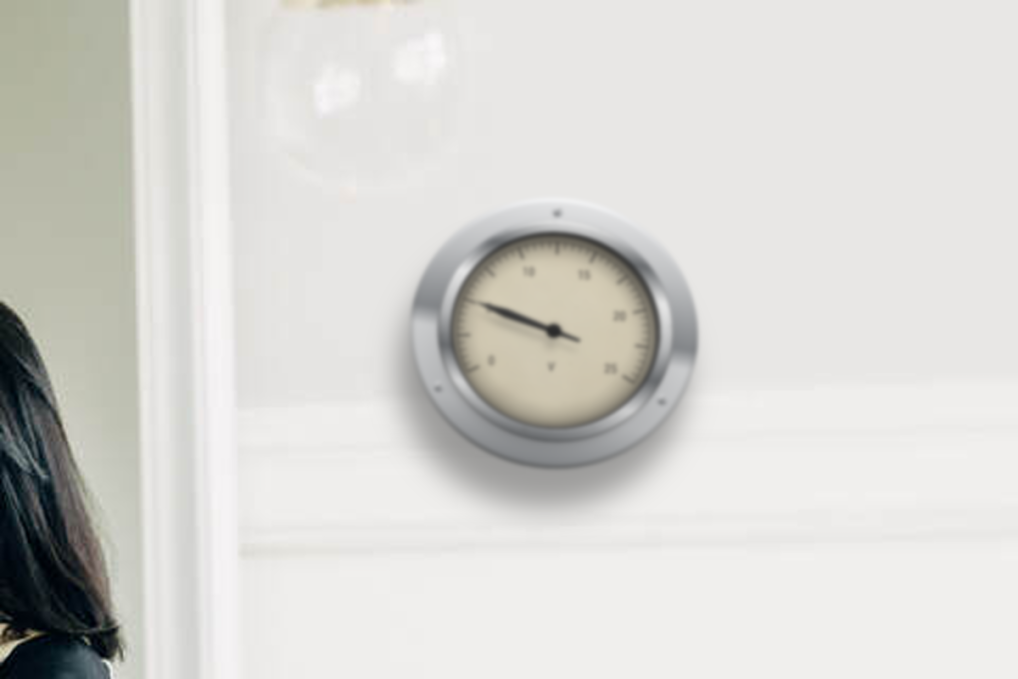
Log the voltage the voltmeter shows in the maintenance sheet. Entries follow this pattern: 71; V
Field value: 5; V
